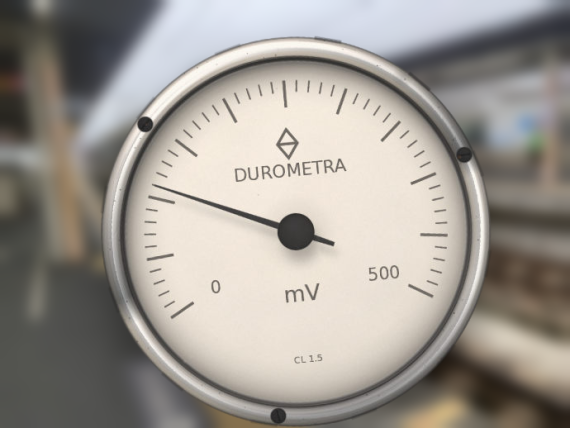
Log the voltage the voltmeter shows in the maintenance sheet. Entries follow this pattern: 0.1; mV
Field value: 110; mV
